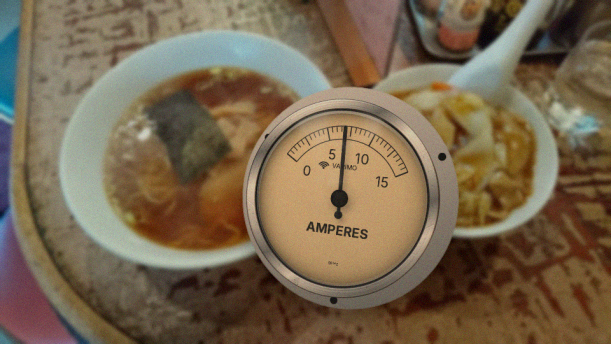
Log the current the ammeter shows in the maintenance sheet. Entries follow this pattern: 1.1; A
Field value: 7; A
